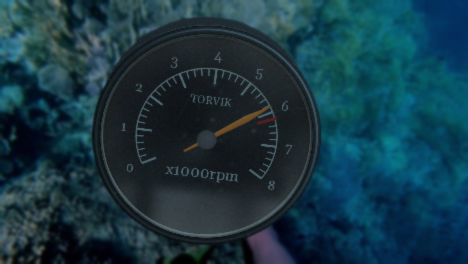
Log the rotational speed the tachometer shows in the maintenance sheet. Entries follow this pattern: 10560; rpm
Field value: 5800; rpm
